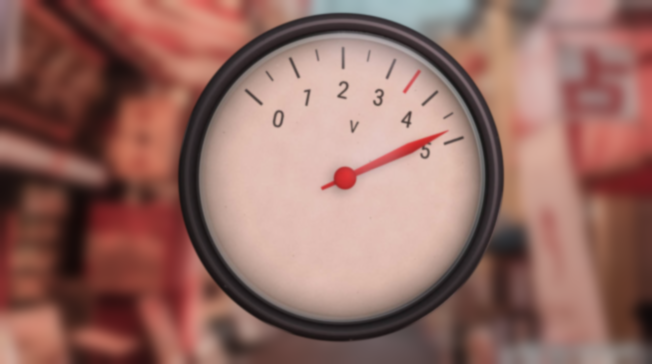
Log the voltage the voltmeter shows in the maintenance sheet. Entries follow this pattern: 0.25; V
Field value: 4.75; V
